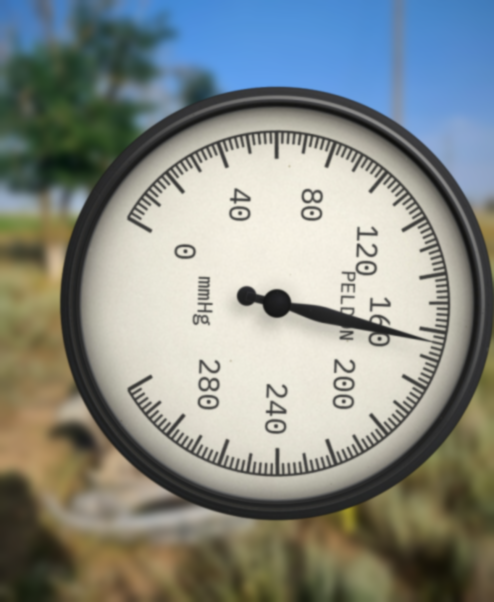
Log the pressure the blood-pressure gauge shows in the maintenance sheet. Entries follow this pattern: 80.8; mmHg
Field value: 164; mmHg
